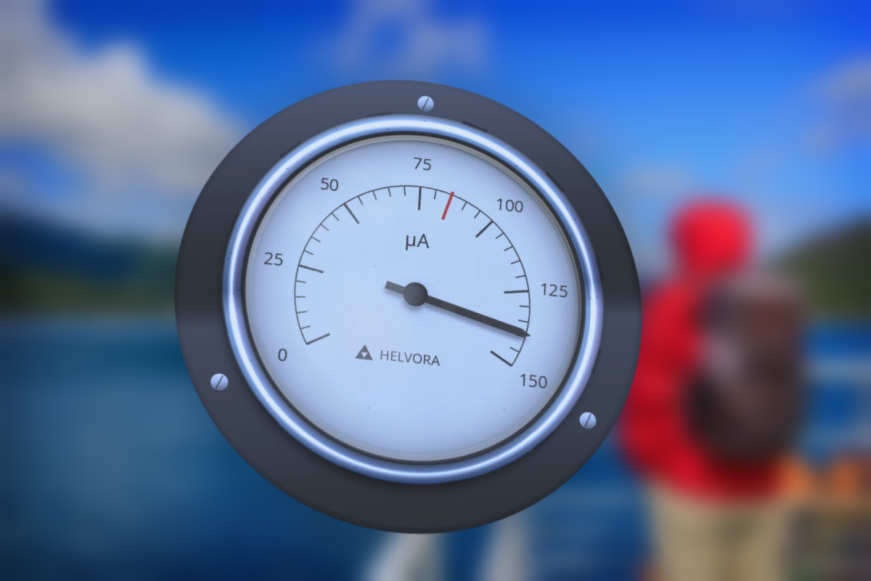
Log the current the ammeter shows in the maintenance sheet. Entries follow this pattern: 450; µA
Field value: 140; µA
